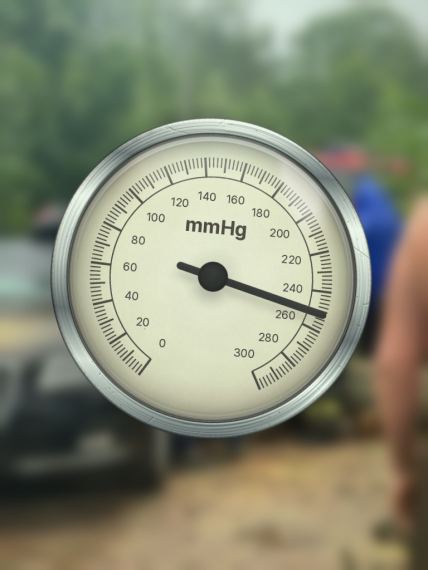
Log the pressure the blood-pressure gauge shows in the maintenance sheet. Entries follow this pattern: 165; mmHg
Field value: 252; mmHg
